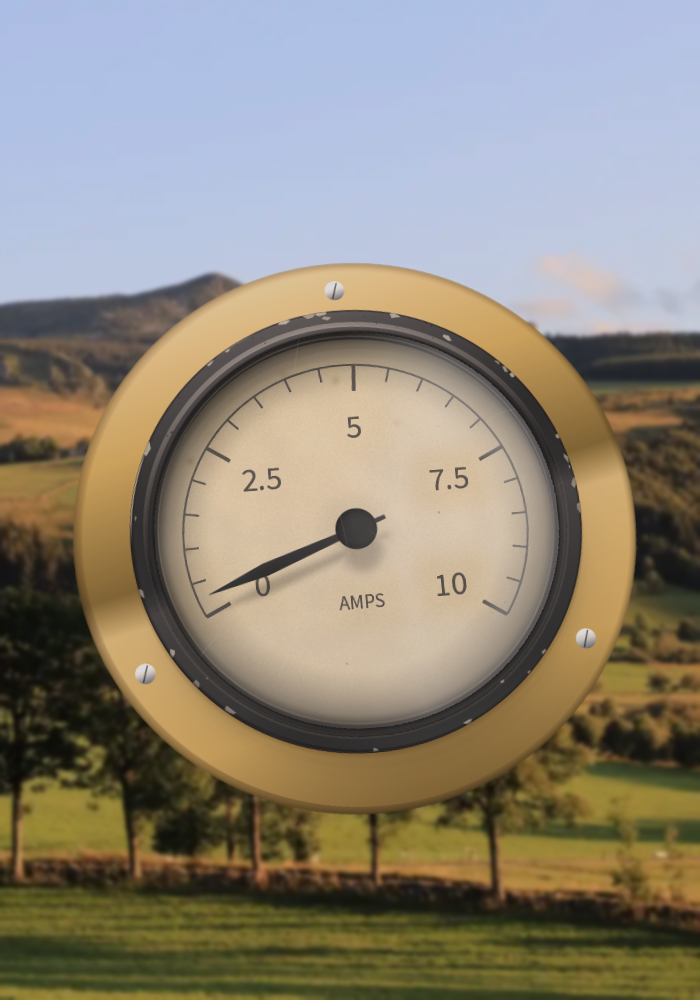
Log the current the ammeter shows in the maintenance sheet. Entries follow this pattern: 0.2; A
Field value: 0.25; A
